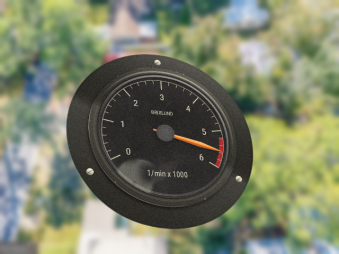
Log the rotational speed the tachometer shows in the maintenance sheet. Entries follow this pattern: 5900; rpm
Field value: 5600; rpm
